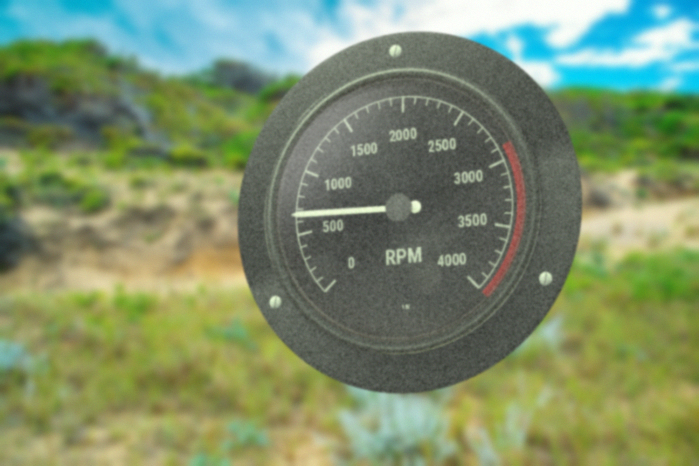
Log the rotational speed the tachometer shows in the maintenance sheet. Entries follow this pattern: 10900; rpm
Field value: 650; rpm
